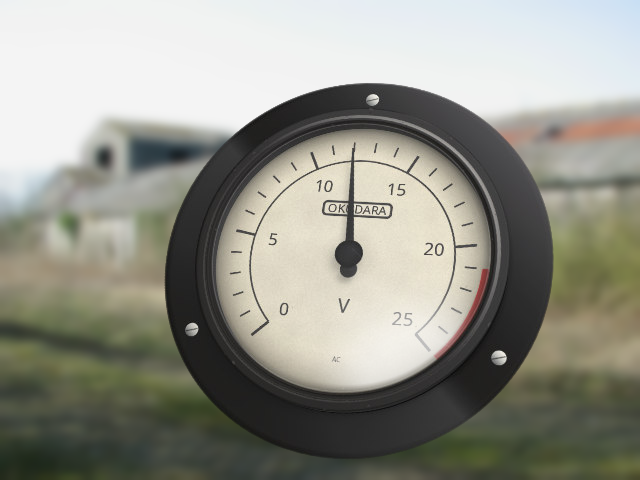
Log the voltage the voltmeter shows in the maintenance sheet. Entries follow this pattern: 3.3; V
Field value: 12; V
